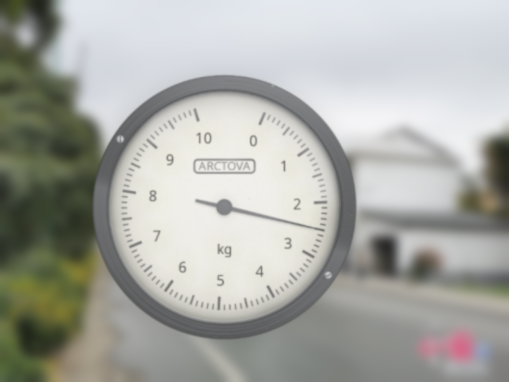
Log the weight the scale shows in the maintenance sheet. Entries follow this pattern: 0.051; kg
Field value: 2.5; kg
